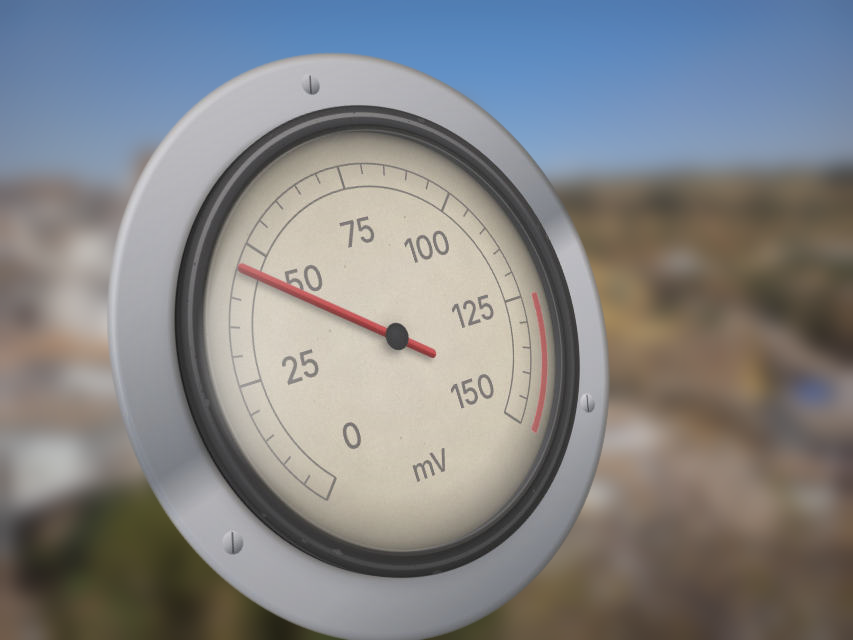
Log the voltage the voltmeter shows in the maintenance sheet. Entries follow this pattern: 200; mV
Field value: 45; mV
